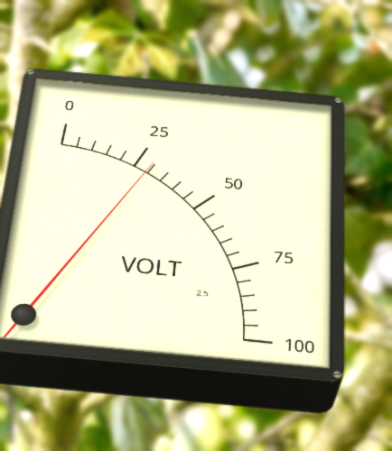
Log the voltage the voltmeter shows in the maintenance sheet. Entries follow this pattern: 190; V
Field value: 30; V
